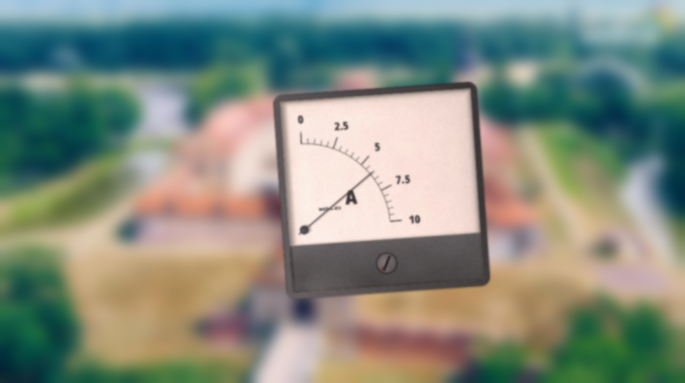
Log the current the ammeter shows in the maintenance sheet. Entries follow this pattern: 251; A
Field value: 6; A
